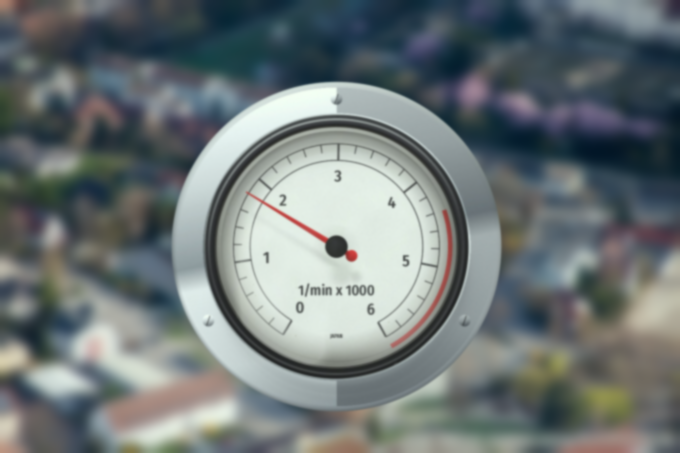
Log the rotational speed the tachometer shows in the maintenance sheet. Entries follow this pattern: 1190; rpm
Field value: 1800; rpm
